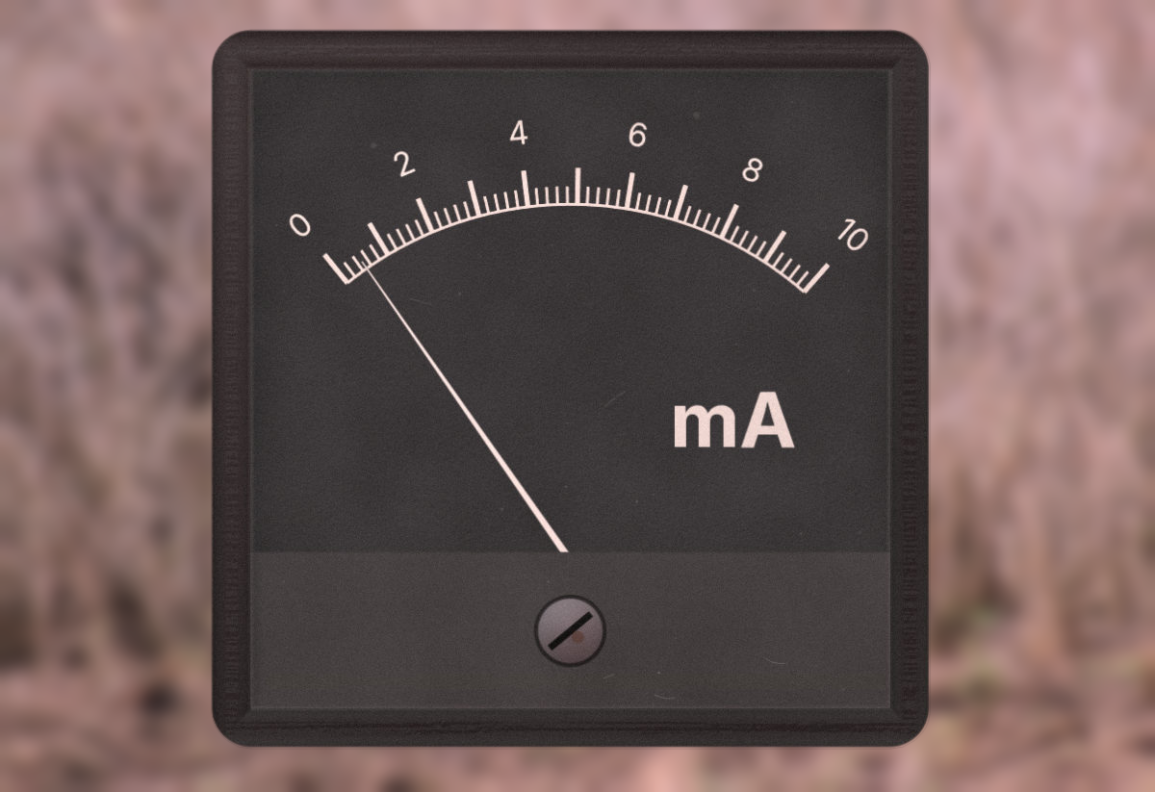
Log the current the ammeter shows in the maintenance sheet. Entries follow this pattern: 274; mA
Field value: 0.5; mA
